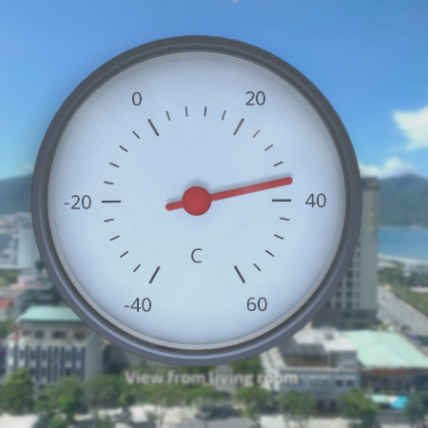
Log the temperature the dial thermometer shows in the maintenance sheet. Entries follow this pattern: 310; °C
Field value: 36; °C
